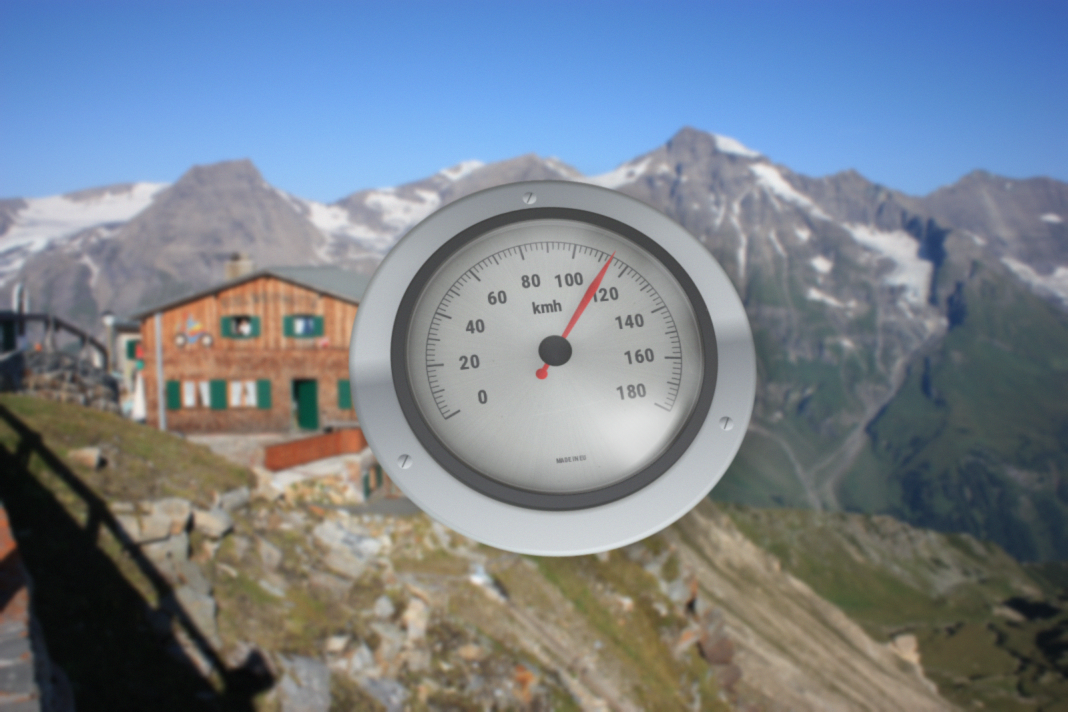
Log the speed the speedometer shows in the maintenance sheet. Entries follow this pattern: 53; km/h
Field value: 114; km/h
